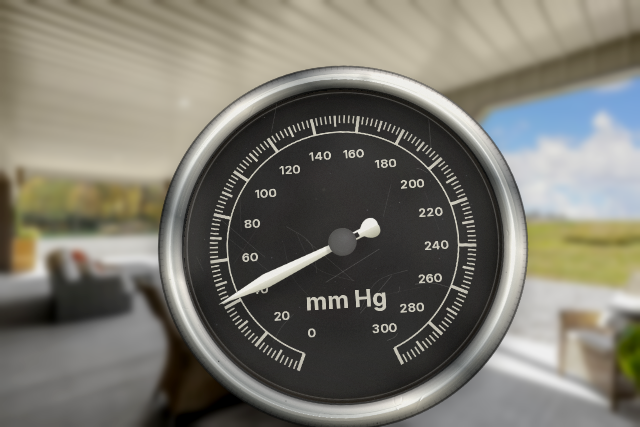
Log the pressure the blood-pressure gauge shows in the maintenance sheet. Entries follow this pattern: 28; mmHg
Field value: 42; mmHg
